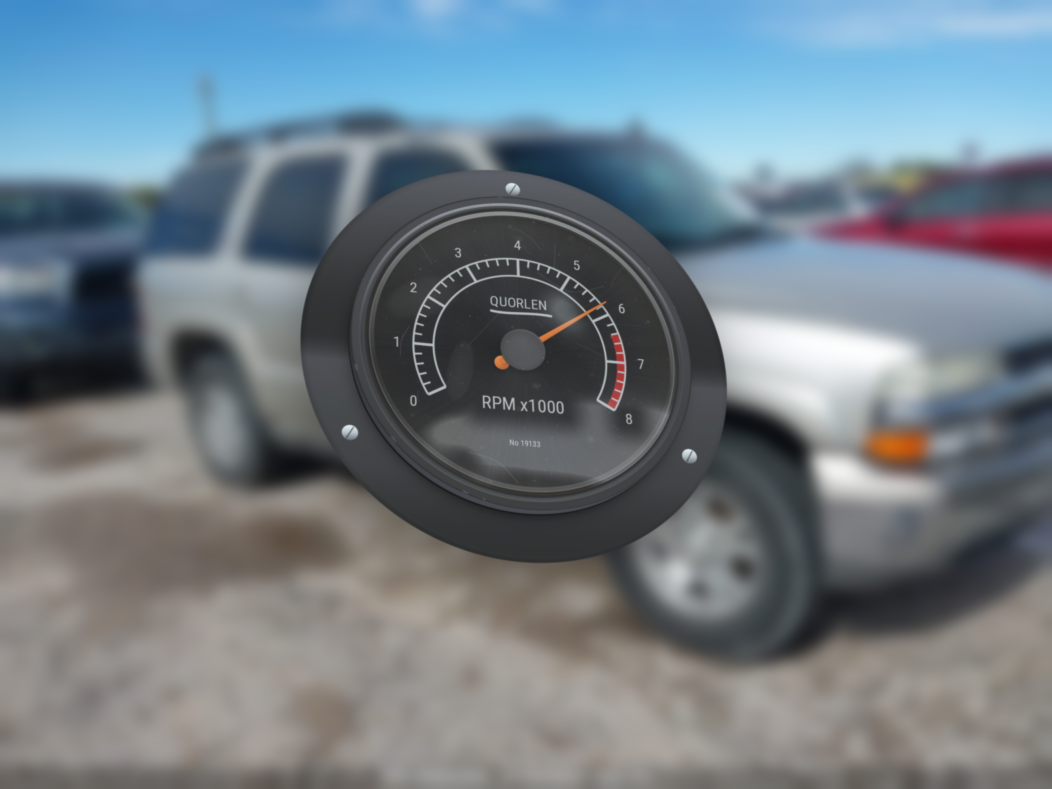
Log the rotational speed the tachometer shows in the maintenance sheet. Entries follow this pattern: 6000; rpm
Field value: 5800; rpm
